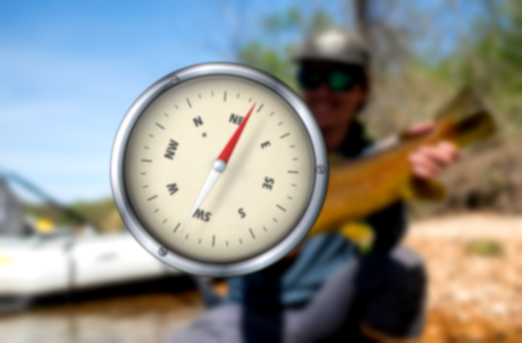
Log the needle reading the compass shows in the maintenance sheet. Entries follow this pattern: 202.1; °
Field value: 55; °
